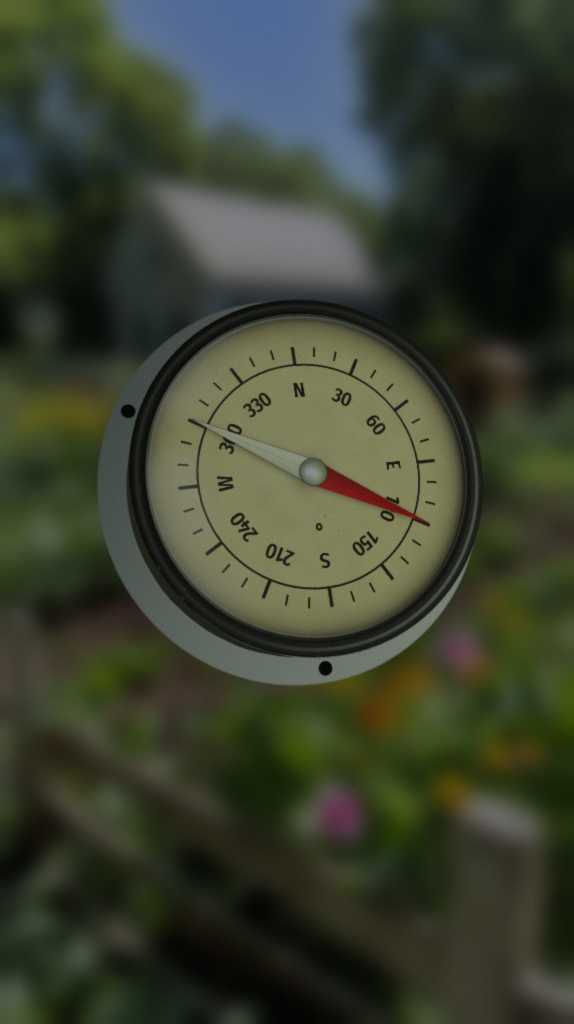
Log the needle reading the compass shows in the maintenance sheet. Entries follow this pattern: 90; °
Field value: 120; °
